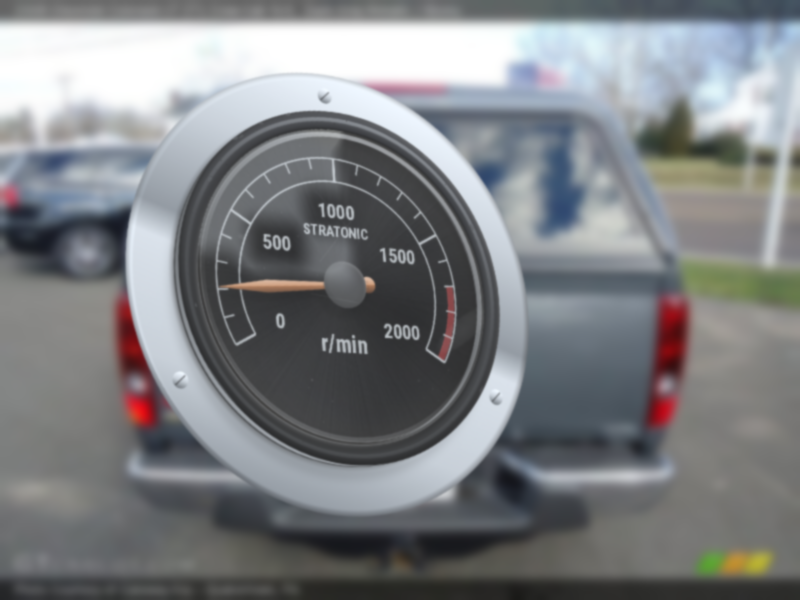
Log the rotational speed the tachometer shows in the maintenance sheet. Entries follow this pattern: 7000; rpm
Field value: 200; rpm
